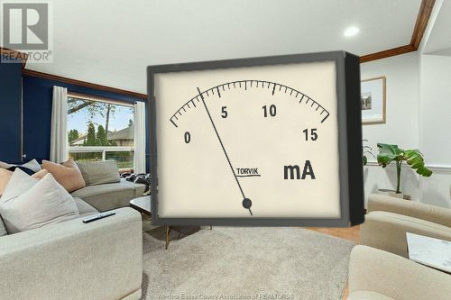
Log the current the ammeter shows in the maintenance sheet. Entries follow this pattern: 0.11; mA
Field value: 3.5; mA
